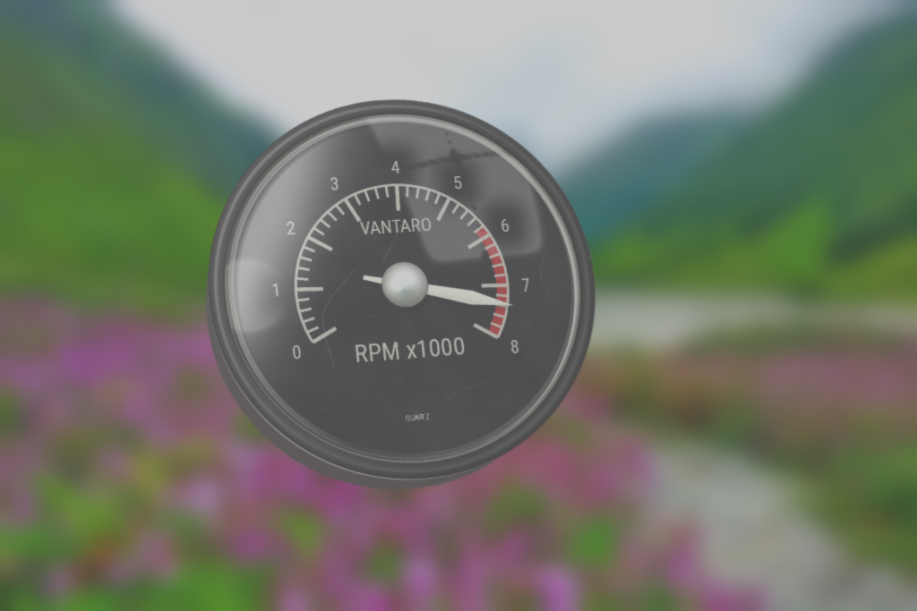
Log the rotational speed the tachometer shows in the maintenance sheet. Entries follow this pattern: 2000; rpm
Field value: 7400; rpm
